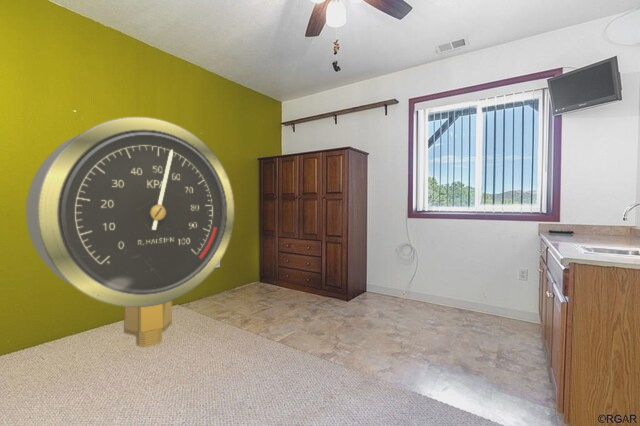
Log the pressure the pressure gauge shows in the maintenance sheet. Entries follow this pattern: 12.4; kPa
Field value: 54; kPa
